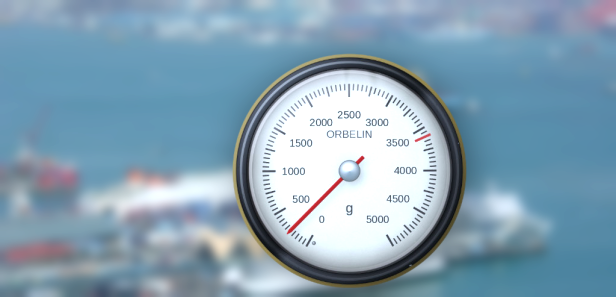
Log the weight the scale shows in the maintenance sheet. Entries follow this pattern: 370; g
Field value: 250; g
